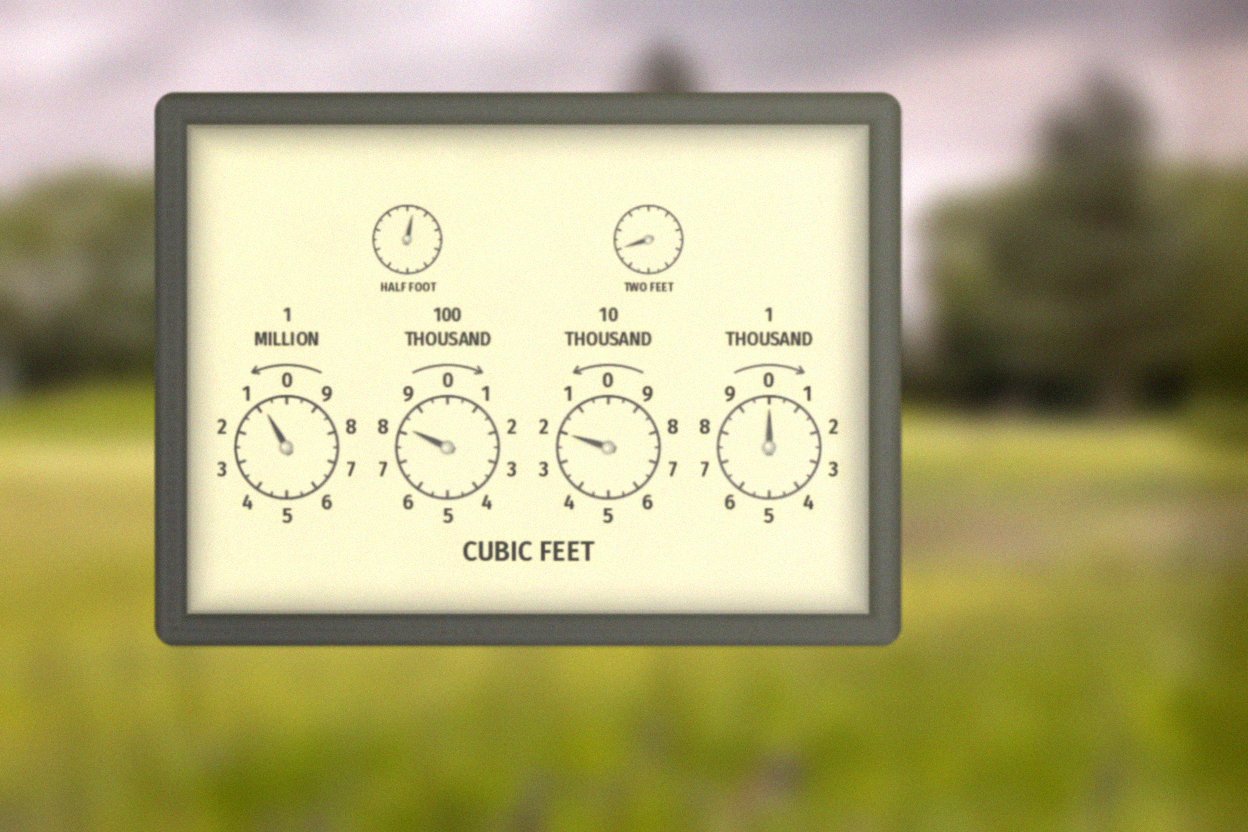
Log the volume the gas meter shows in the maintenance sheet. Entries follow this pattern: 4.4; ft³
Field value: 82000; ft³
